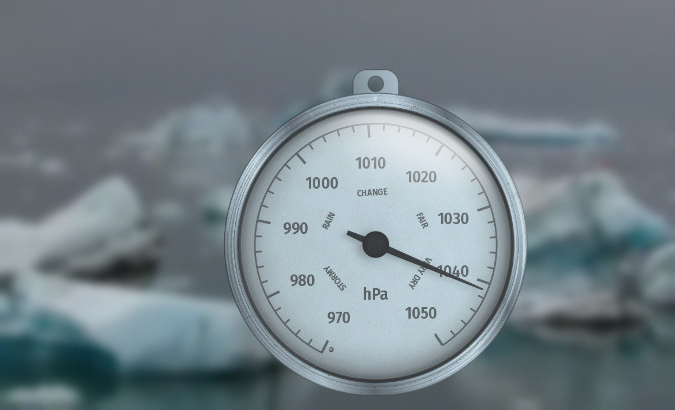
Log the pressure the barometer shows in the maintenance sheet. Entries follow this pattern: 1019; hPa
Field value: 1041; hPa
